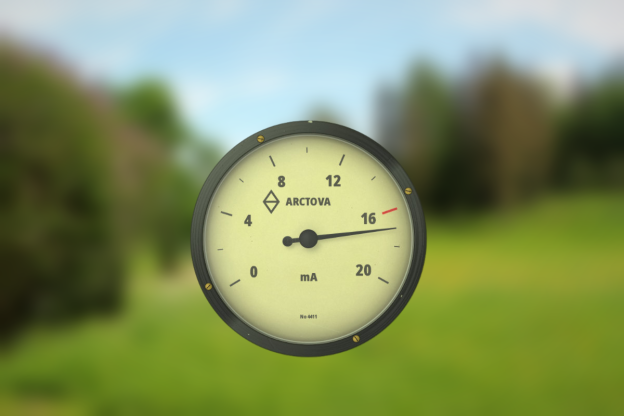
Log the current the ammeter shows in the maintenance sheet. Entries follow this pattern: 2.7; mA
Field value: 17; mA
